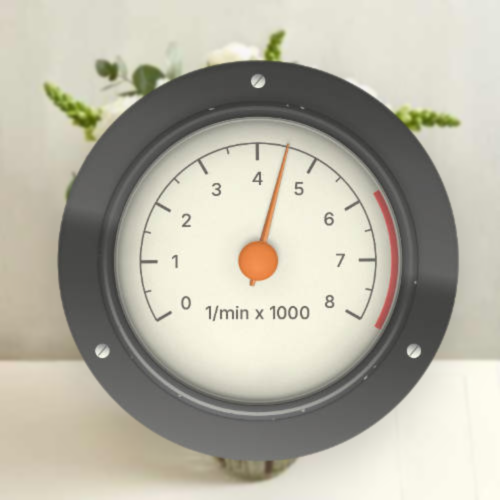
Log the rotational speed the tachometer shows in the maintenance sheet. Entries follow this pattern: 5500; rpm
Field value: 4500; rpm
